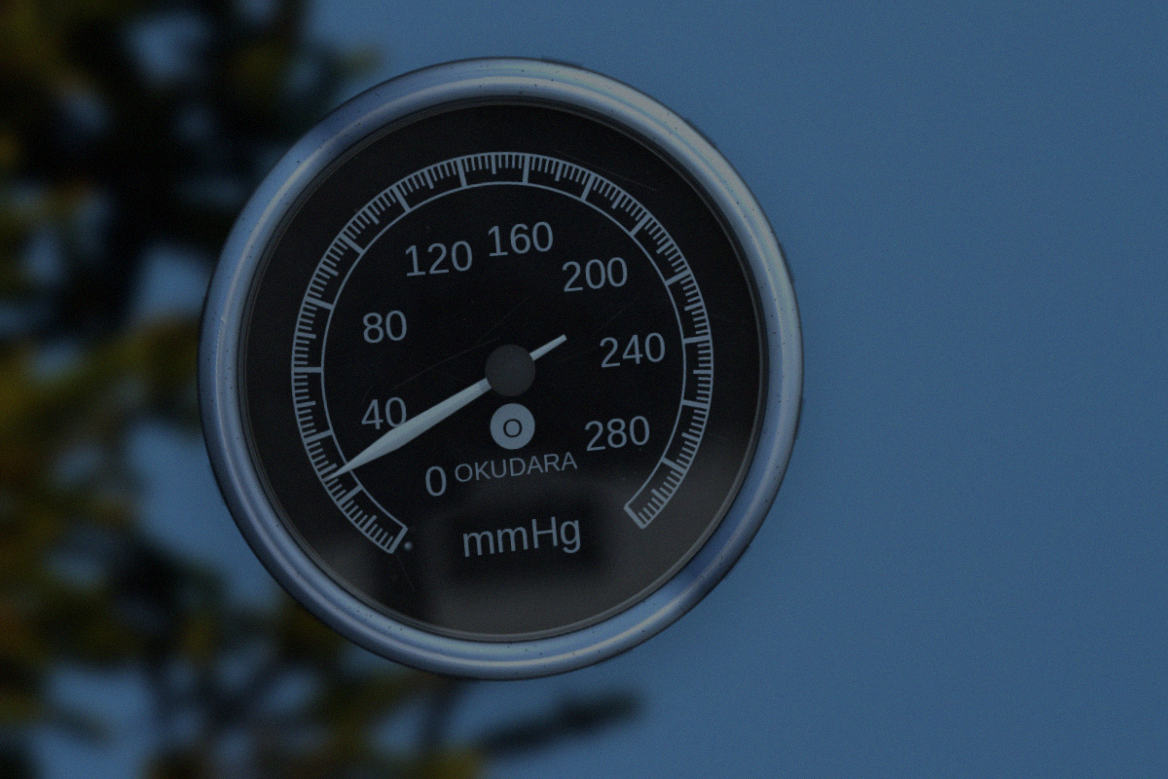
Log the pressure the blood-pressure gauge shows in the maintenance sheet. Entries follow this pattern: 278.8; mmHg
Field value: 28; mmHg
